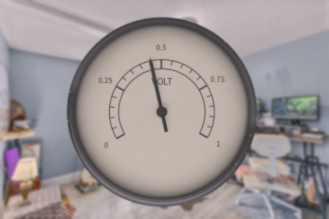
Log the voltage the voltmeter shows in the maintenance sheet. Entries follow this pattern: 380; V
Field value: 0.45; V
